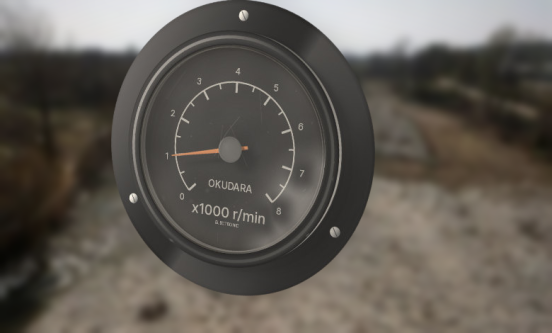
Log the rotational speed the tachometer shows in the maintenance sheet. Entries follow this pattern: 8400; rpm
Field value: 1000; rpm
